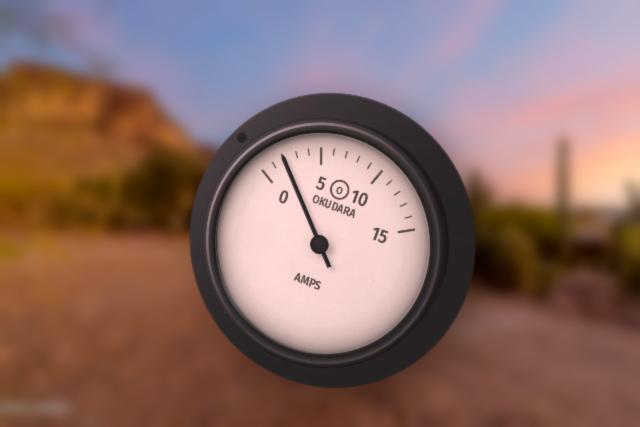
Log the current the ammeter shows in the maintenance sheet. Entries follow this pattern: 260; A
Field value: 2; A
